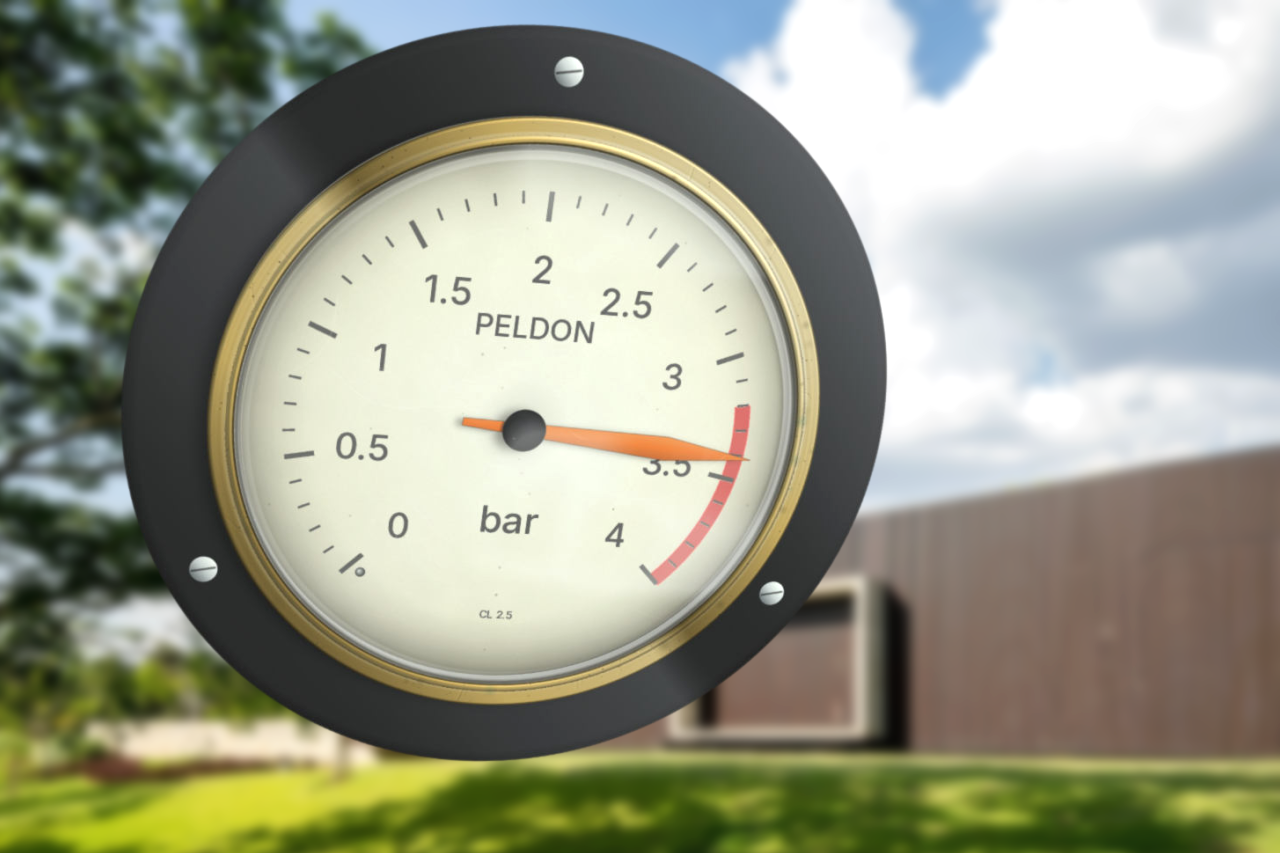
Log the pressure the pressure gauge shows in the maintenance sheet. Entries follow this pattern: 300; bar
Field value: 3.4; bar
